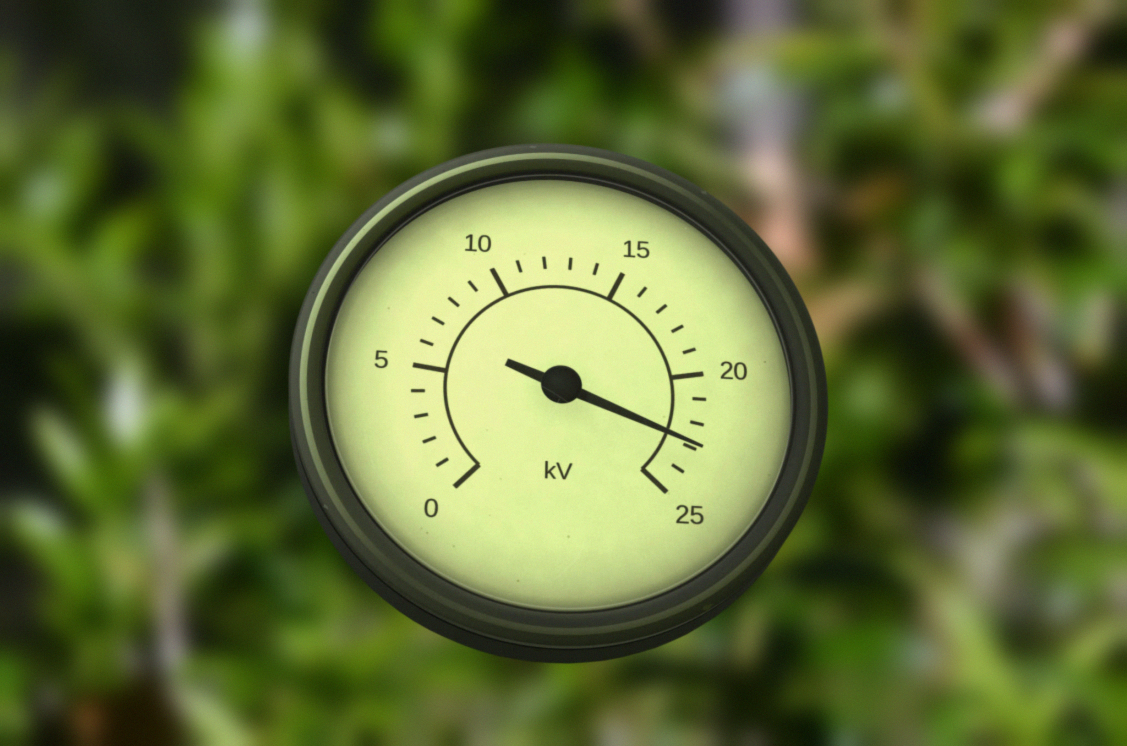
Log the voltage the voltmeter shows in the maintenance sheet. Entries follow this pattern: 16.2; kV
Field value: 23; kV
